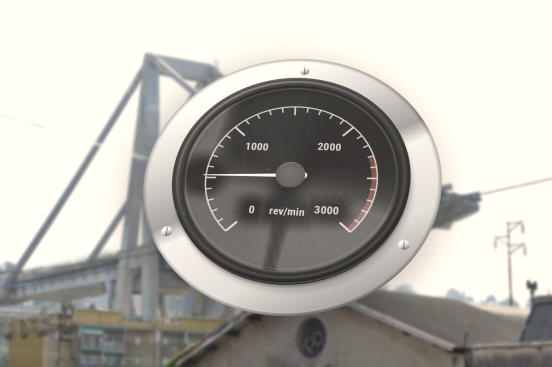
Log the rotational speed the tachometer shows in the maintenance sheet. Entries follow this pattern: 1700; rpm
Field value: 500; rpm
